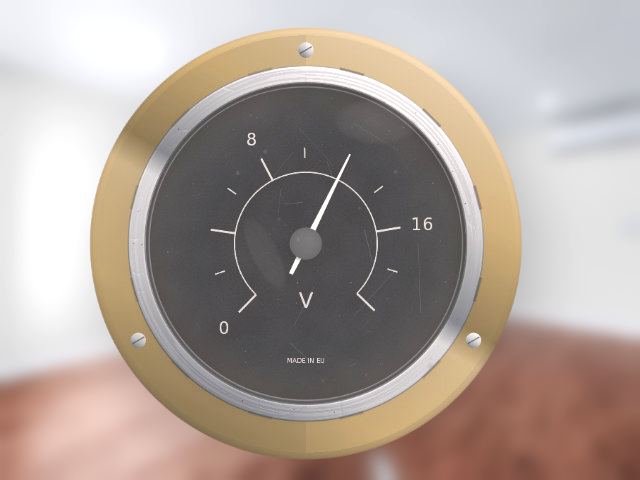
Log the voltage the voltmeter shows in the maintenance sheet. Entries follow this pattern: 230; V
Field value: 12; V
